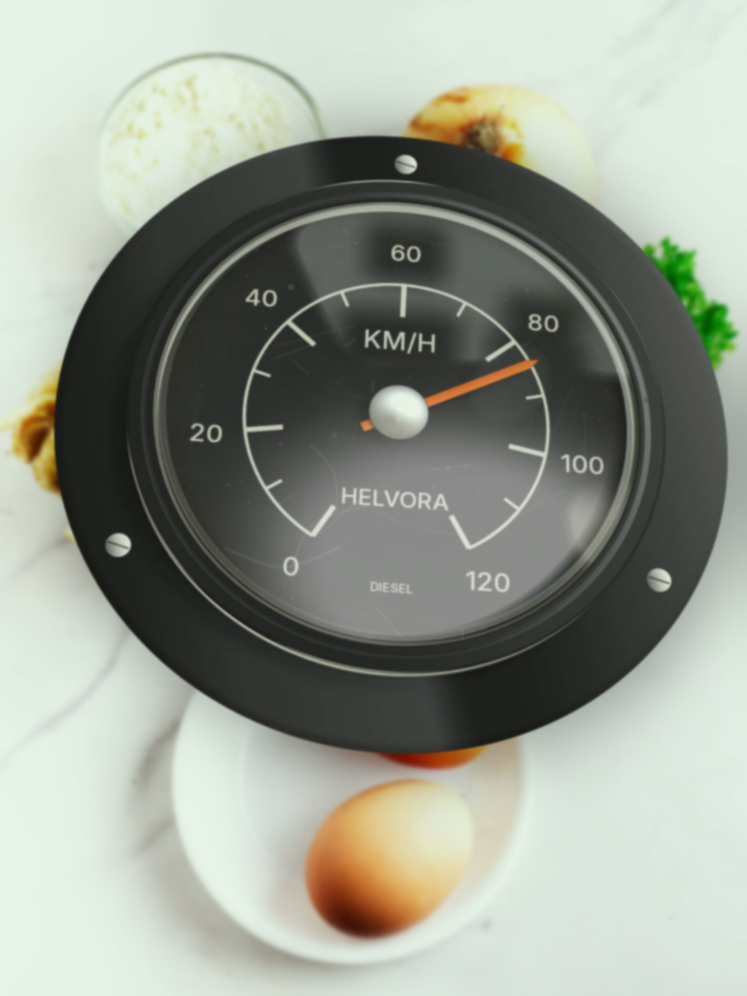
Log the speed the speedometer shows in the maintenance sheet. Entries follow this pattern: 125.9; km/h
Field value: 85; km/h
